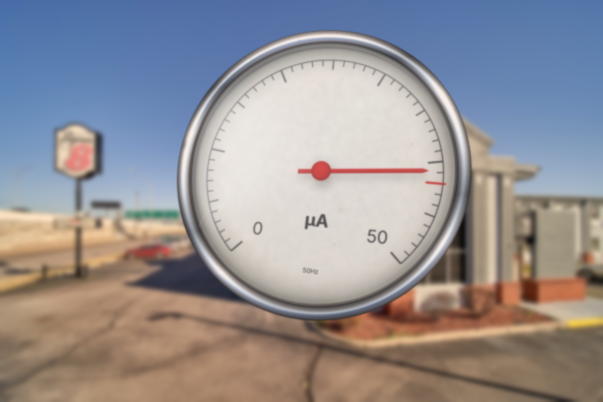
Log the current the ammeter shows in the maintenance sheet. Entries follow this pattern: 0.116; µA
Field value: 41; µA
